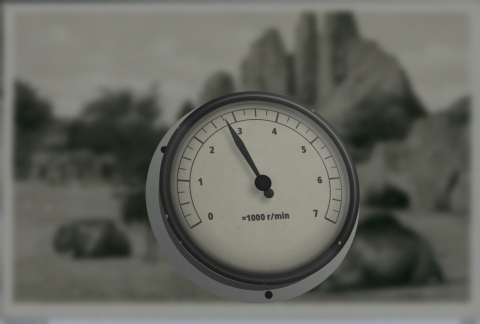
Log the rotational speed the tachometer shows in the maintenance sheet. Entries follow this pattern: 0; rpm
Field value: 2750; rpm
